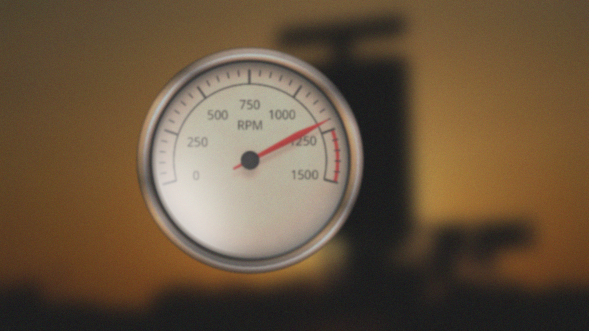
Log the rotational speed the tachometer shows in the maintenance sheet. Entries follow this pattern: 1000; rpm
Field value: 1200; rpm
